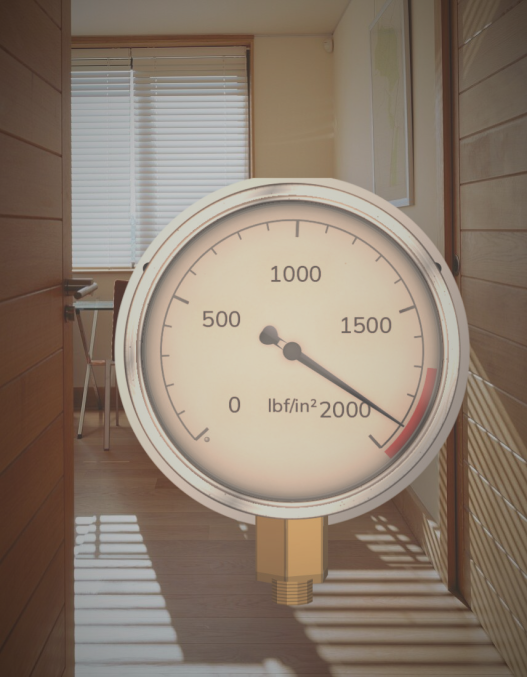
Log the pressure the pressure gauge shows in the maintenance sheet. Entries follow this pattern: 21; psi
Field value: 1900; psi
